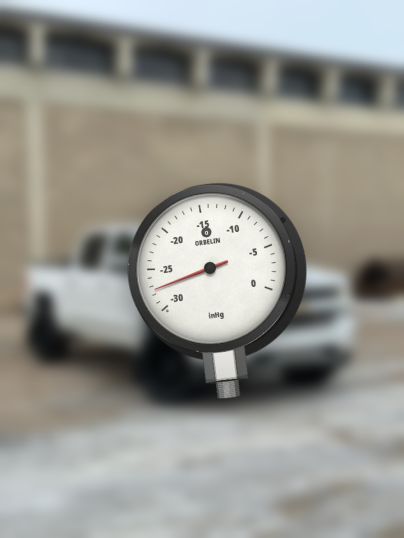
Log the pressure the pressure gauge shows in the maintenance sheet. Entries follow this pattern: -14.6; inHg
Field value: -27.5; inHg
